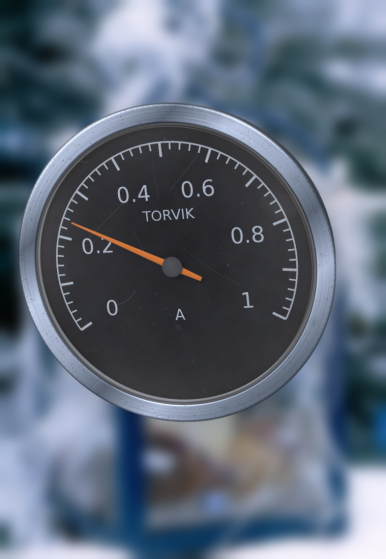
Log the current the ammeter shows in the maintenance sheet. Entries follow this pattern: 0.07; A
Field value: 0.24; A
